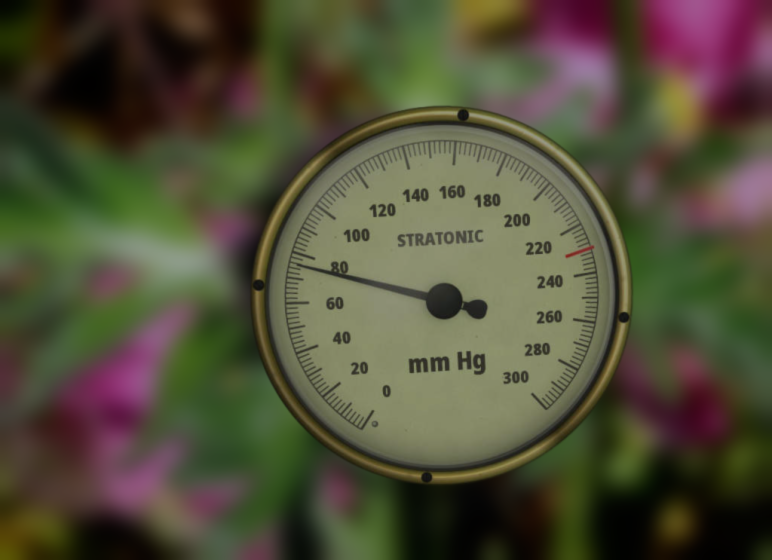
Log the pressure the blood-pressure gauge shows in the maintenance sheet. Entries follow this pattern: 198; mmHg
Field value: 76; mmHg
